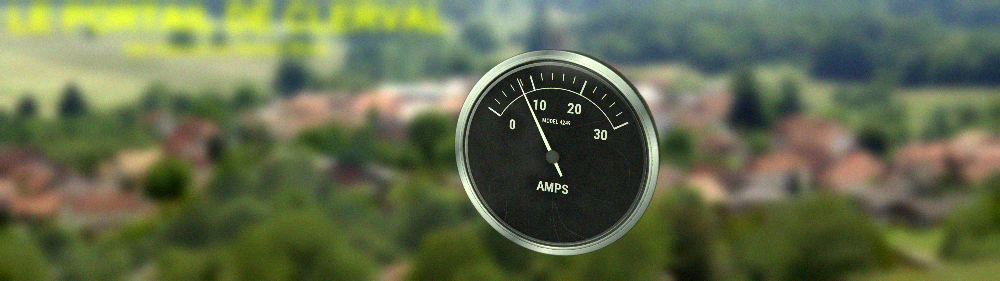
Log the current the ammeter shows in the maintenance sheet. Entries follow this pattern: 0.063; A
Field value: 8; A
